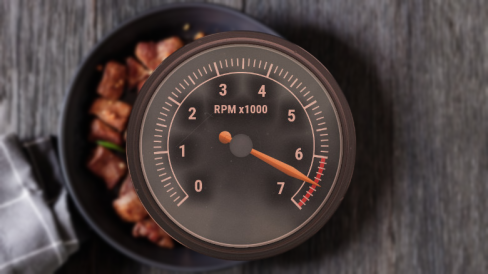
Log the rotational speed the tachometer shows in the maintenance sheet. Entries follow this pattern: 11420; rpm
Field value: 6500; rpm
